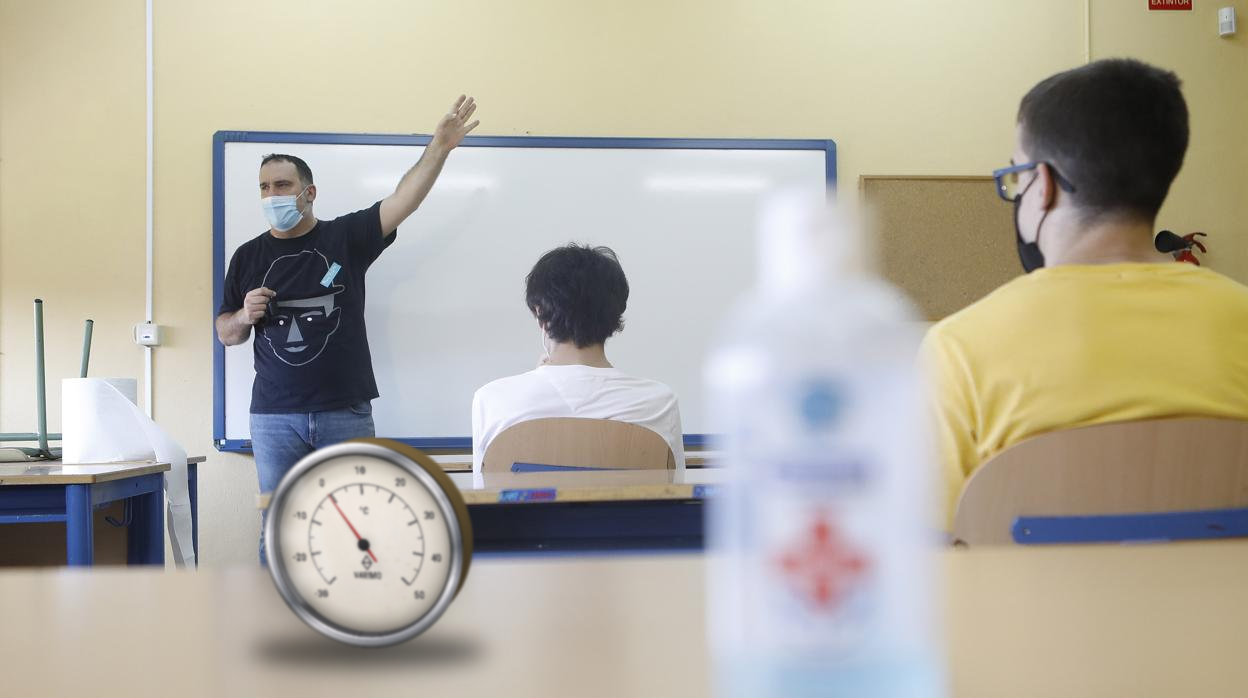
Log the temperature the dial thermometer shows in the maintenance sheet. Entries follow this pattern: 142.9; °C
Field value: 0; °C
